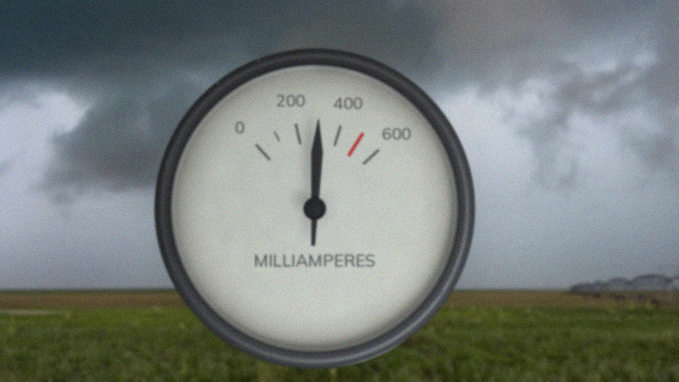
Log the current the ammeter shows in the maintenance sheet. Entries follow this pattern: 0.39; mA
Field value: 300; mA
